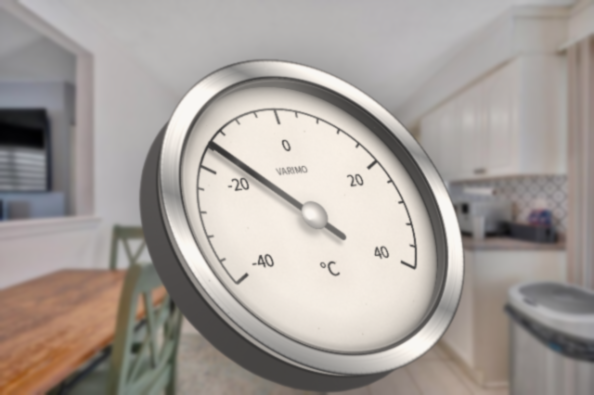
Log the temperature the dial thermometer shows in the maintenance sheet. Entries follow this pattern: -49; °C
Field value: -16; °C
